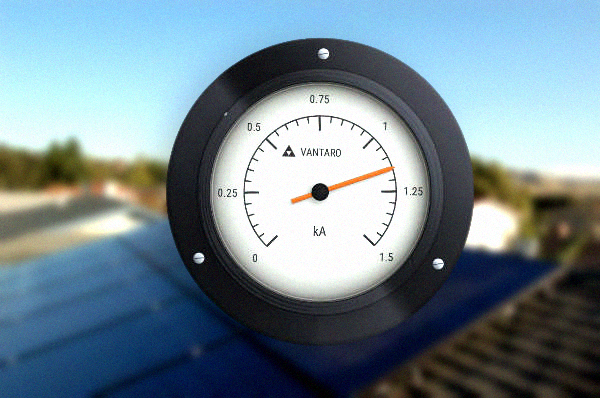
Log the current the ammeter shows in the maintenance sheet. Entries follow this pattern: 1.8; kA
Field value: 1.15; kA
